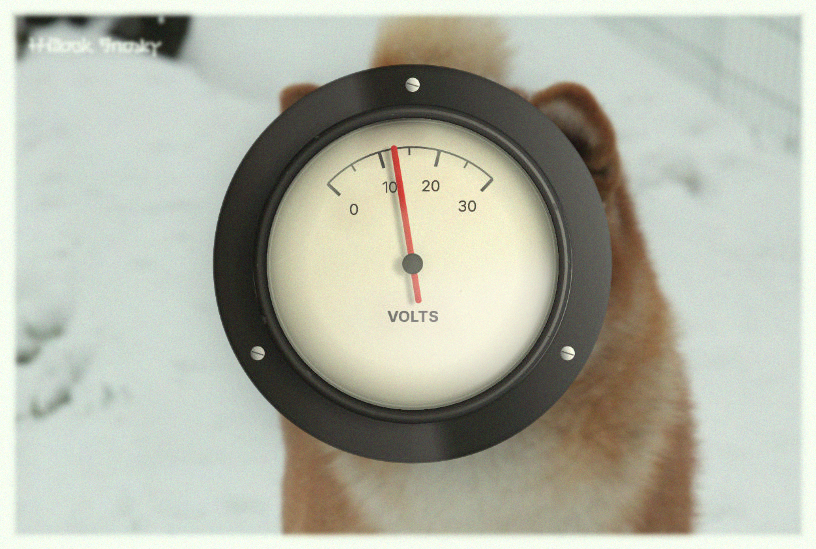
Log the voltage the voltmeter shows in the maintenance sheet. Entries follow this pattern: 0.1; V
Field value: 12.5; V
